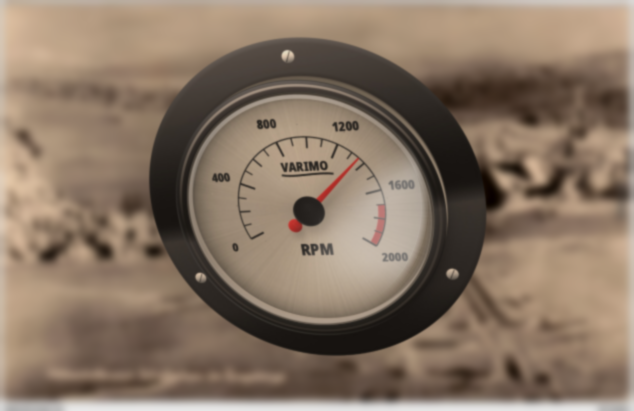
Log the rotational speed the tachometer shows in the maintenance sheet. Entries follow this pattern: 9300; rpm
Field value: 1350; rpm
